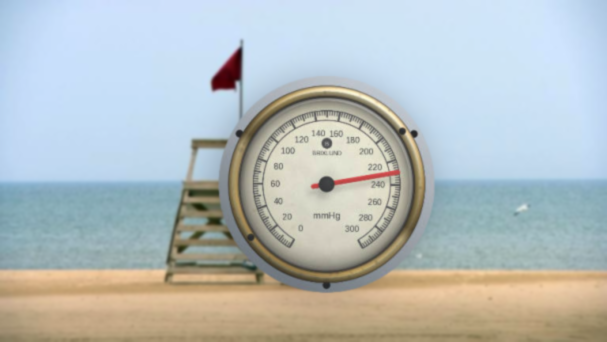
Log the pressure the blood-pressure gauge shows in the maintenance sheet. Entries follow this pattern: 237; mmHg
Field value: 230; mmHg
